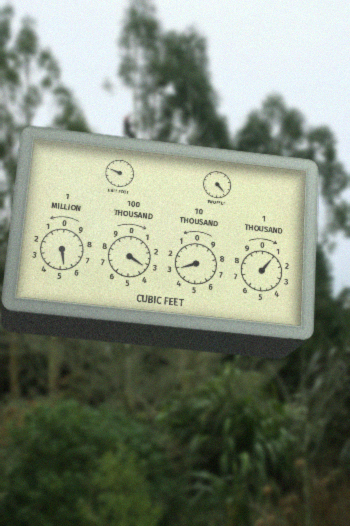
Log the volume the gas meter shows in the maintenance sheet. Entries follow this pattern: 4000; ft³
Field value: 533100; ft³
